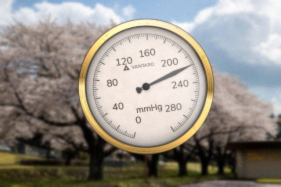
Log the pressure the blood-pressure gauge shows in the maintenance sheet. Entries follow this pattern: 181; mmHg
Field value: 220; mmHg
